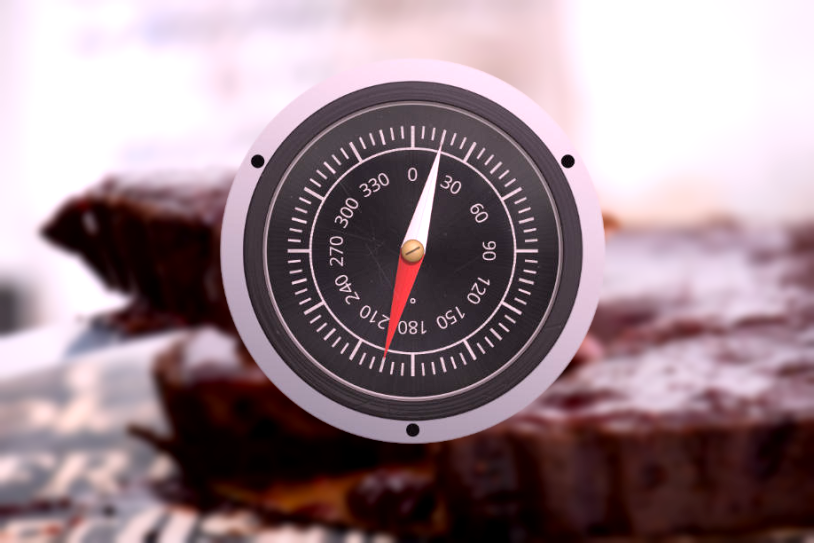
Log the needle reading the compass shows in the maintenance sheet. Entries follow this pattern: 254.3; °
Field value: 195; °
